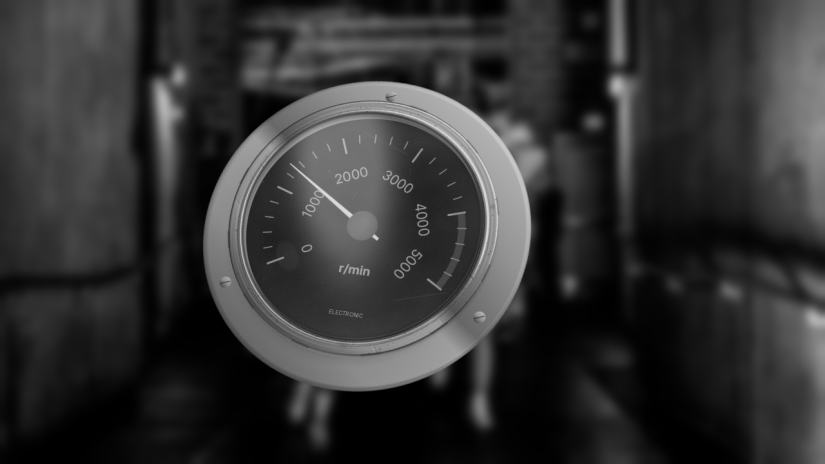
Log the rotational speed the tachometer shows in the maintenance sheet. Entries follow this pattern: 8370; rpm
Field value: 1300; rpm
